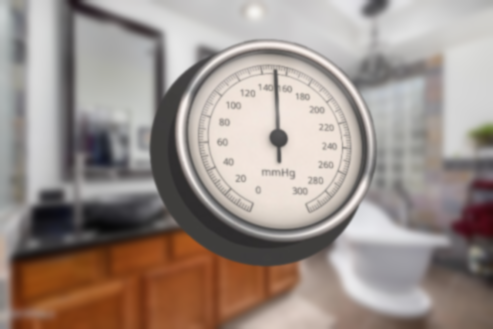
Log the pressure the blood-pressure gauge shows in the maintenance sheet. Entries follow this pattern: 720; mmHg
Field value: 150; mmHg
